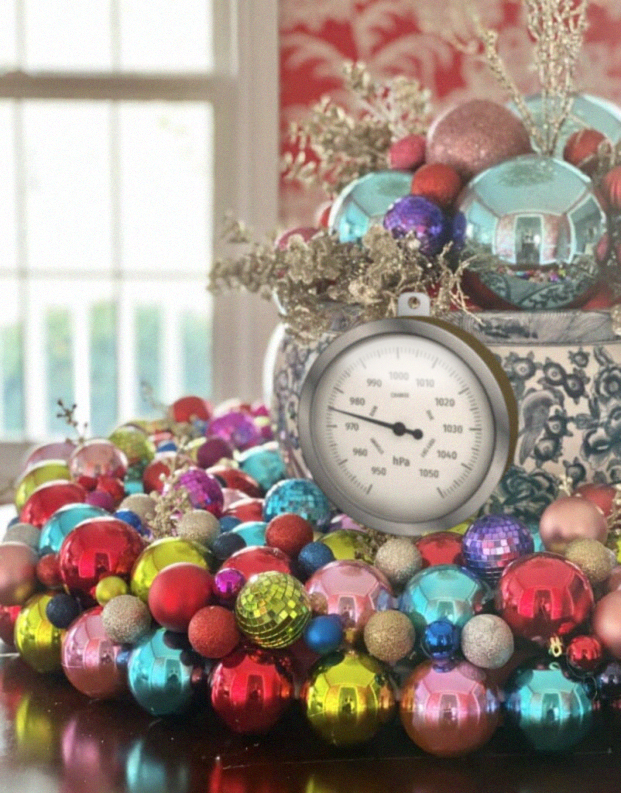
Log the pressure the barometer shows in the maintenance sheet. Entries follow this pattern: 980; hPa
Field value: 975; hPa
